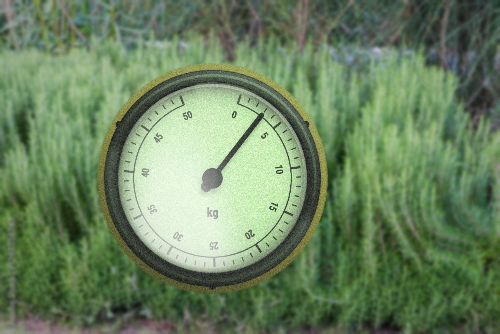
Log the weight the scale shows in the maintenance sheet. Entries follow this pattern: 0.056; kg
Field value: 3; kg
